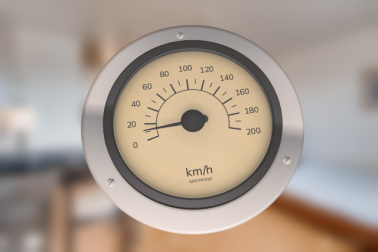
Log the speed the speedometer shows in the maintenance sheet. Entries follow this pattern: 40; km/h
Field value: 10; km/h
